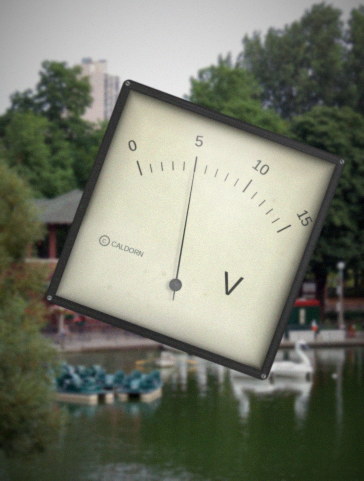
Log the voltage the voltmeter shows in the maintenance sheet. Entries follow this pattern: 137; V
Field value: 5; V
